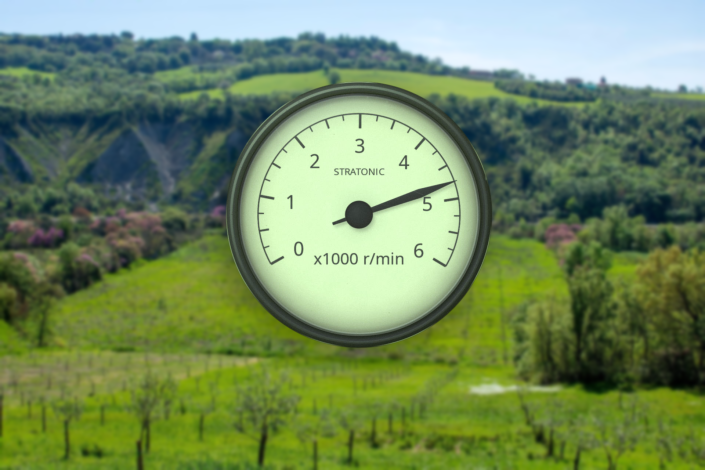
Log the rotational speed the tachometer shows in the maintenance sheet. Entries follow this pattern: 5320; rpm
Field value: 4750; rpm
